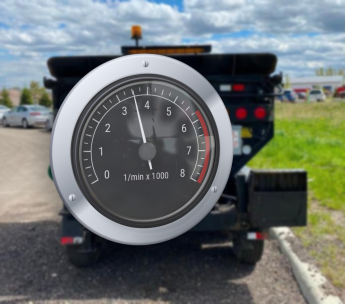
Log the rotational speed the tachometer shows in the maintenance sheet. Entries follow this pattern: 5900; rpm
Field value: 3500; rpm
